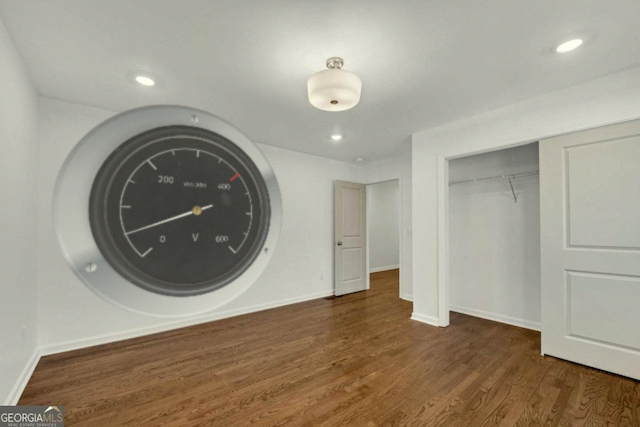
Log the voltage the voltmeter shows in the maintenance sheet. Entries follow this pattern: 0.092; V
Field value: 50; V
